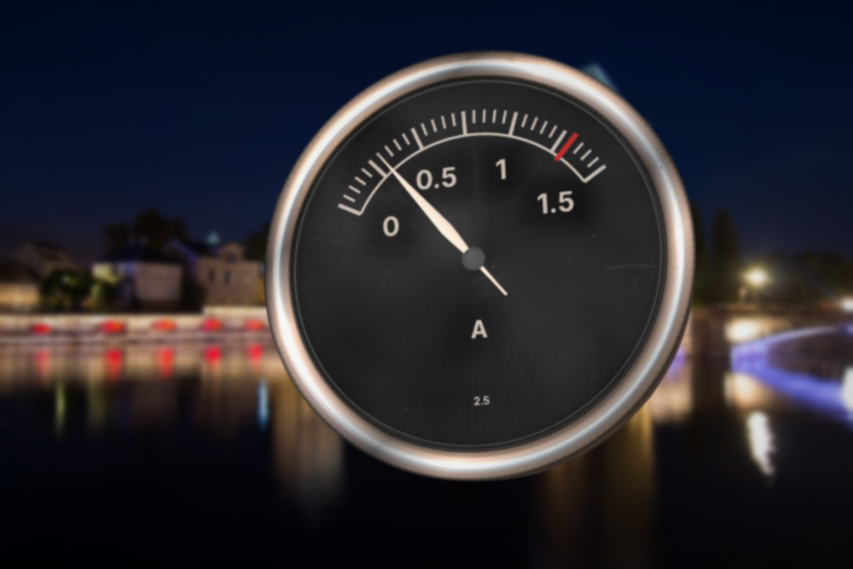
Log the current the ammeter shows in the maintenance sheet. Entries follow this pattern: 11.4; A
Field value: 0.3; A
